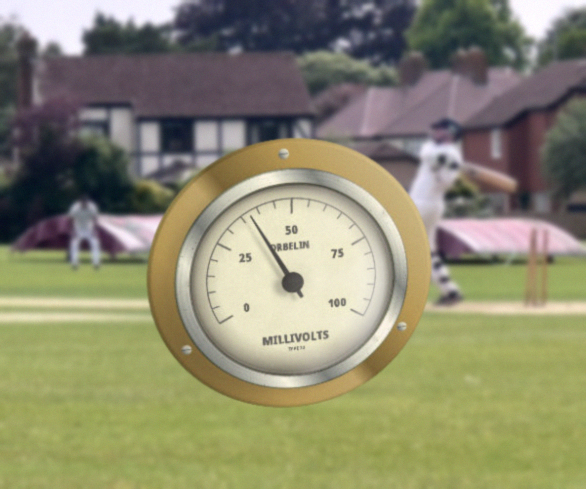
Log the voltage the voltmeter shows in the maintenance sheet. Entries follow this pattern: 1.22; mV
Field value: 37.5; mV
